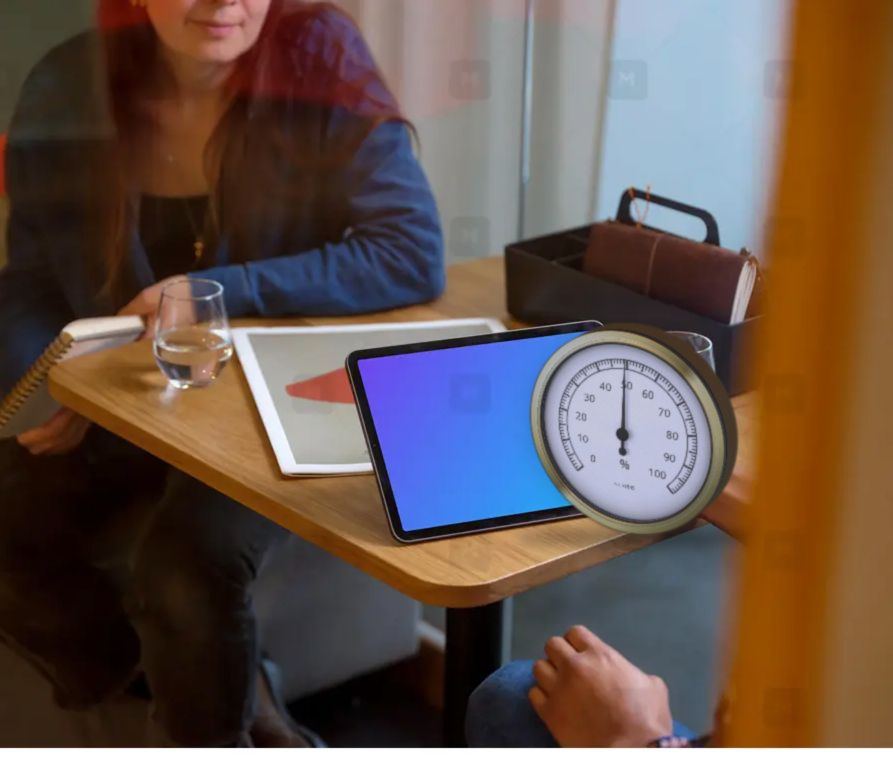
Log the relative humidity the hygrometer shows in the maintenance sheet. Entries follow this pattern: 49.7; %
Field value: 50; %
